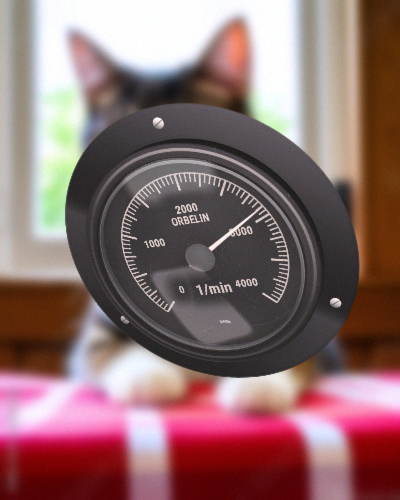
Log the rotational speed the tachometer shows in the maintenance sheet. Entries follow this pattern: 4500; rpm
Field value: 2900; rpm
